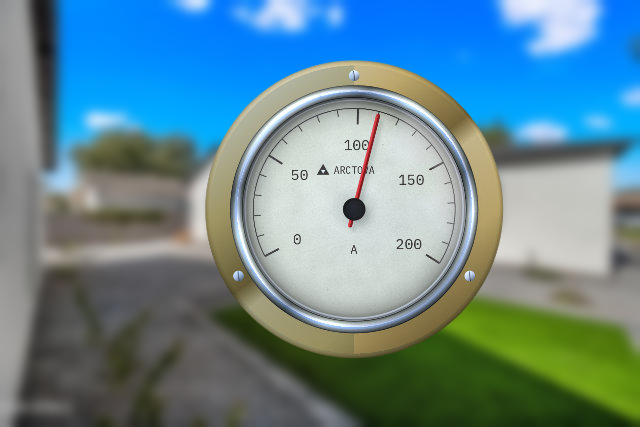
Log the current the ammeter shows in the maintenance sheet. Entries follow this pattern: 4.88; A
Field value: 110; A
